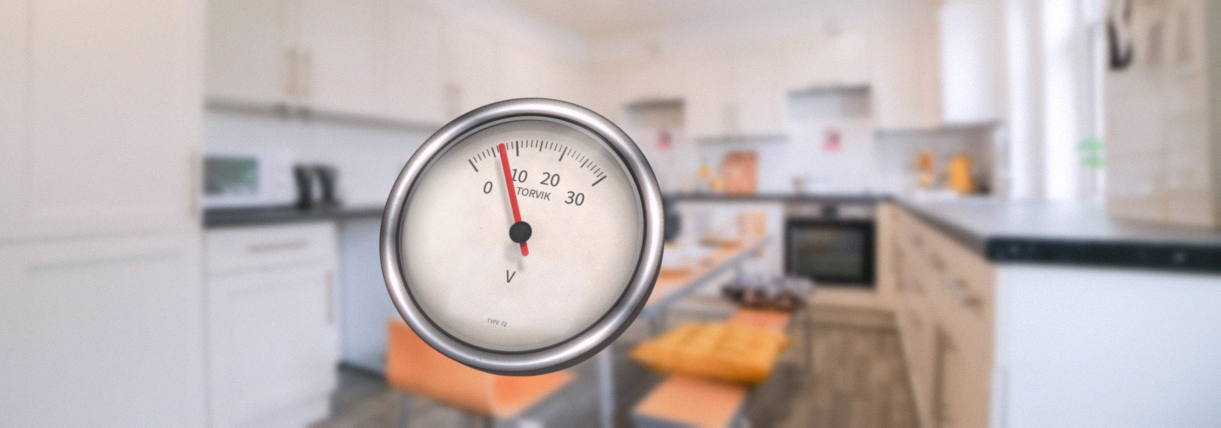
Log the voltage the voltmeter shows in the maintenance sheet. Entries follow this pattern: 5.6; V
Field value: 7; V
